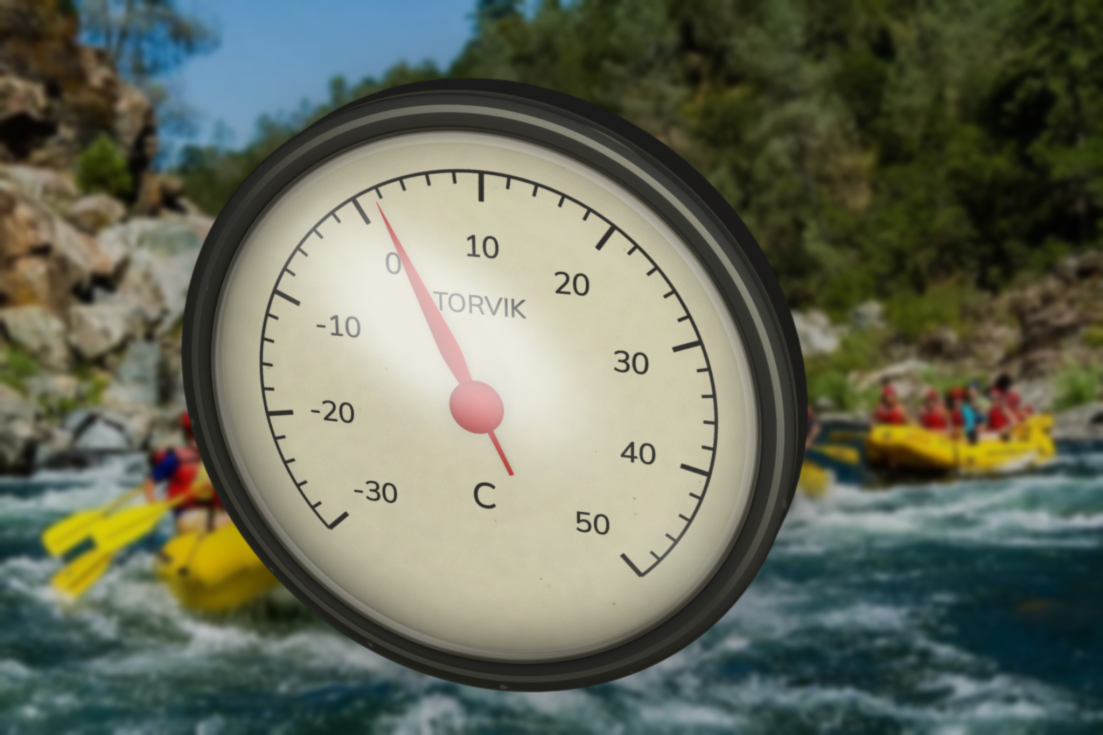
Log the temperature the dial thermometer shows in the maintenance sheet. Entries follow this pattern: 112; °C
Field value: 2; °C
